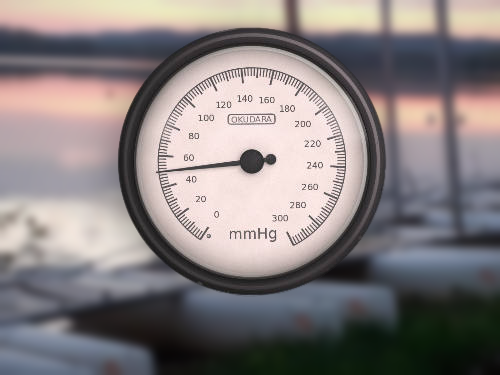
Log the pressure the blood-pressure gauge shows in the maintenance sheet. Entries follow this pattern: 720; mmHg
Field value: 50; mmHg
